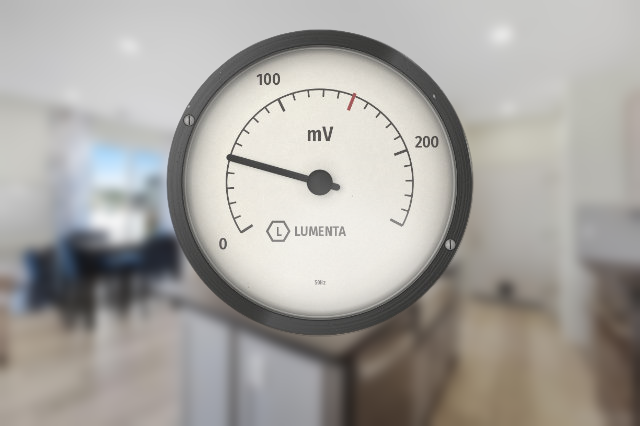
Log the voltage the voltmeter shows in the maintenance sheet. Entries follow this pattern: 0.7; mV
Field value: 50; mV
